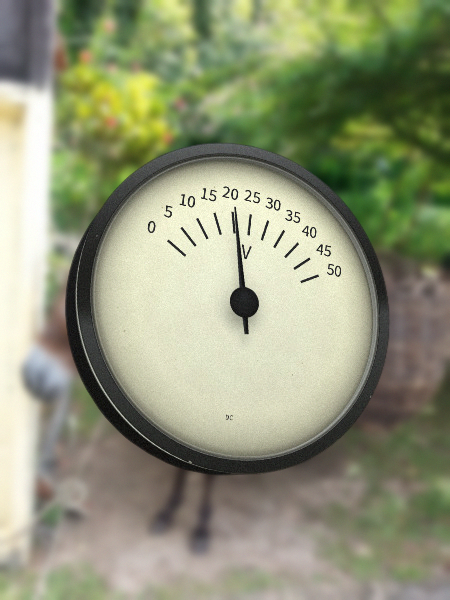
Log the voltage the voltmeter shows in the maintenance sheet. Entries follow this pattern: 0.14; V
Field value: 20; V
